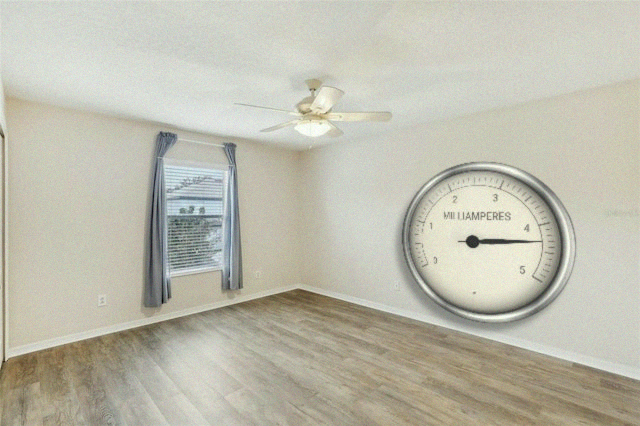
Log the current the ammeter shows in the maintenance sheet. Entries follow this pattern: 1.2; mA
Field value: 4.3; mA
